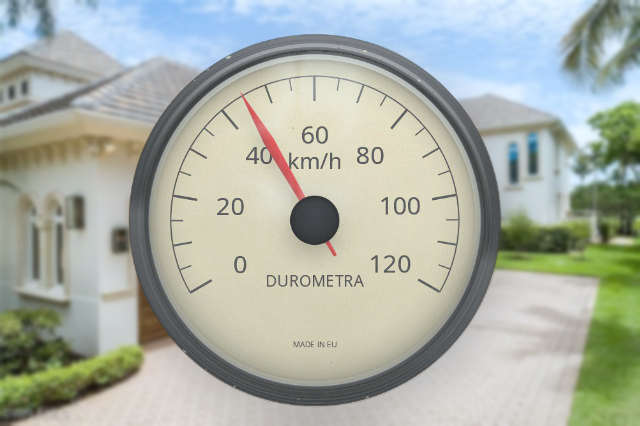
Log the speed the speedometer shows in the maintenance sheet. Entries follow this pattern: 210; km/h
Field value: 45; km/h
